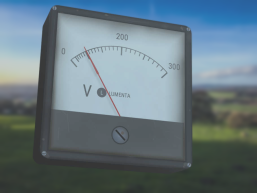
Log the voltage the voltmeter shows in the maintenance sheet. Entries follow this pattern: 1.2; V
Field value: 100; V
